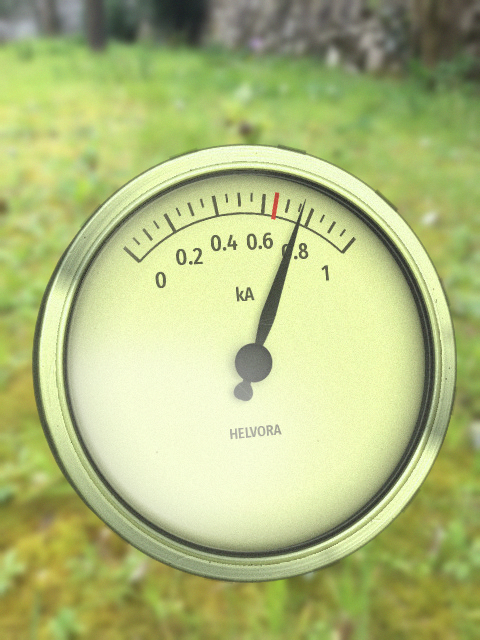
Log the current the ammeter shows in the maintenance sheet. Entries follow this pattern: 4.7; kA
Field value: 0.75; kA
